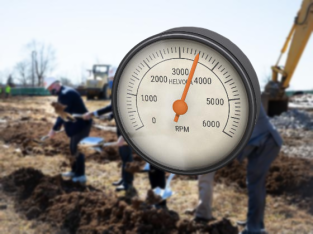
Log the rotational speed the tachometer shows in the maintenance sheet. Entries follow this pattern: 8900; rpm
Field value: 3500; rpm
